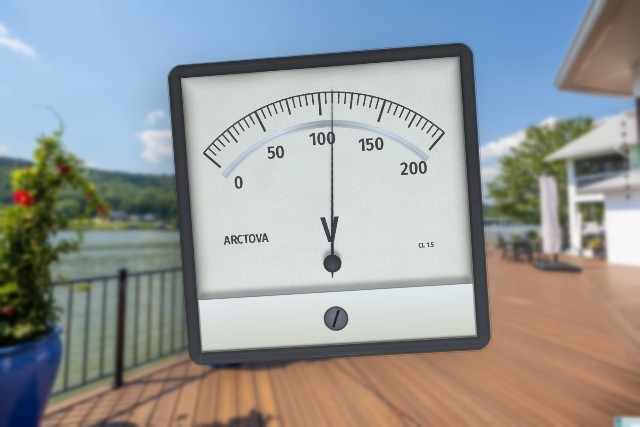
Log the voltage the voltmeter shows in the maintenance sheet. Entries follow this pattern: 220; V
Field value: 110; V
